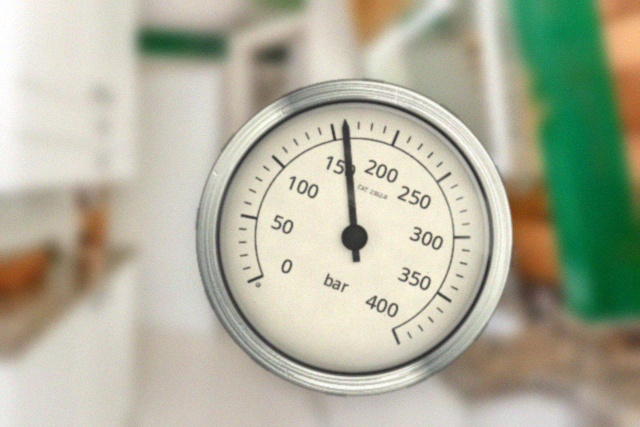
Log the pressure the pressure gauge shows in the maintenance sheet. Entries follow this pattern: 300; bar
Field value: 160; bar
